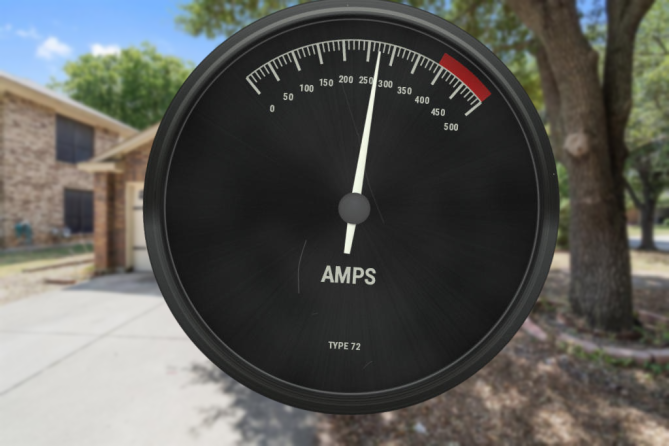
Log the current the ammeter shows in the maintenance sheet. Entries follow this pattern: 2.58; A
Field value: 270; A
